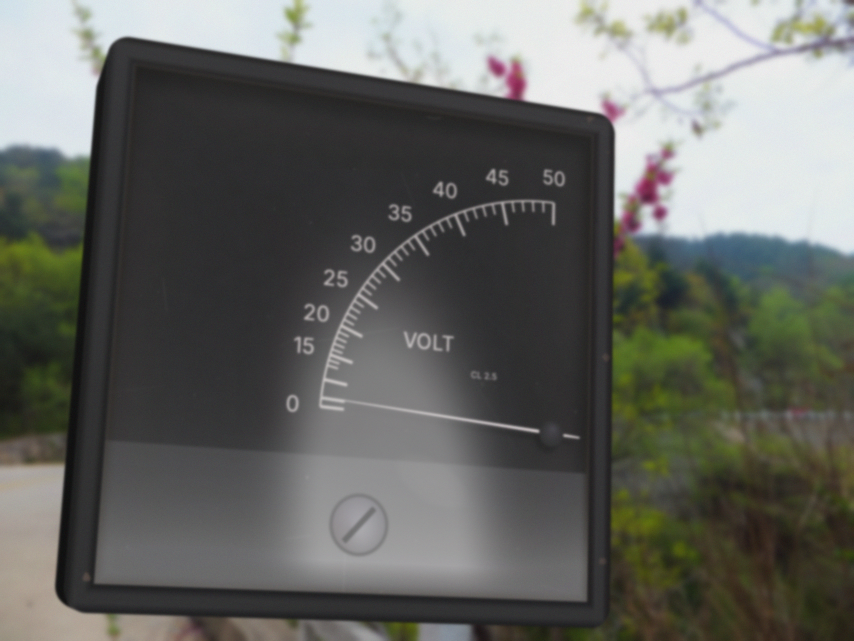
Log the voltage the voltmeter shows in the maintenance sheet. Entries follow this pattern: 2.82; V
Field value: 5; V
